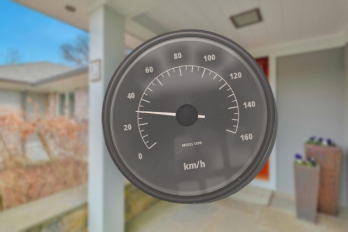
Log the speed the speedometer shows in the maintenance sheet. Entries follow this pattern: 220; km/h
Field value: 30; km/h
